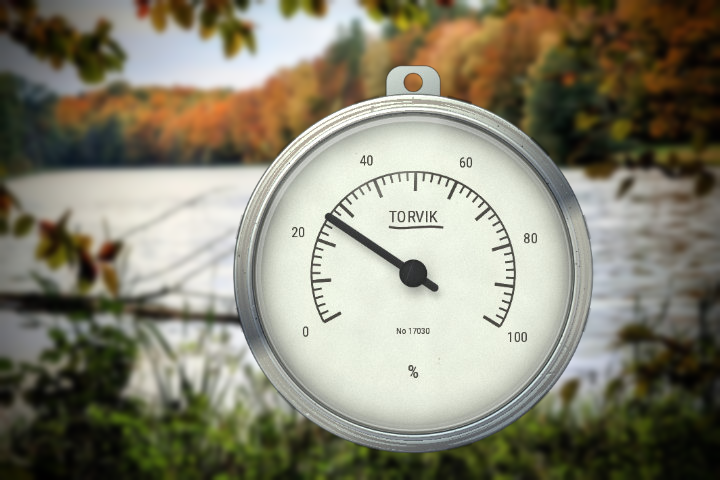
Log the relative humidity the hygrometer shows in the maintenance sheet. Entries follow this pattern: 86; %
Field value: 26; %
